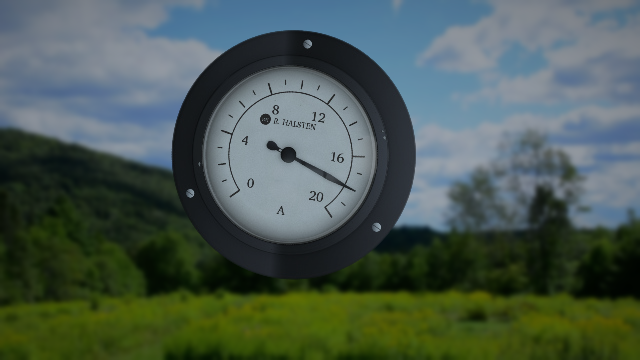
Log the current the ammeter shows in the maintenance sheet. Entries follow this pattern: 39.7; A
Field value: 18; A
